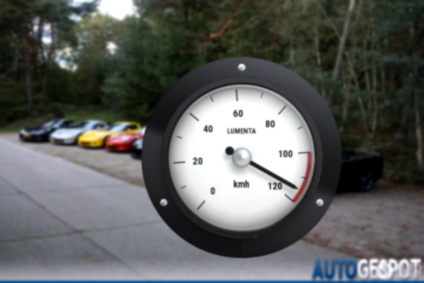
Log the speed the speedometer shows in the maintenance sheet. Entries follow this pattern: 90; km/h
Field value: 115; km/h
